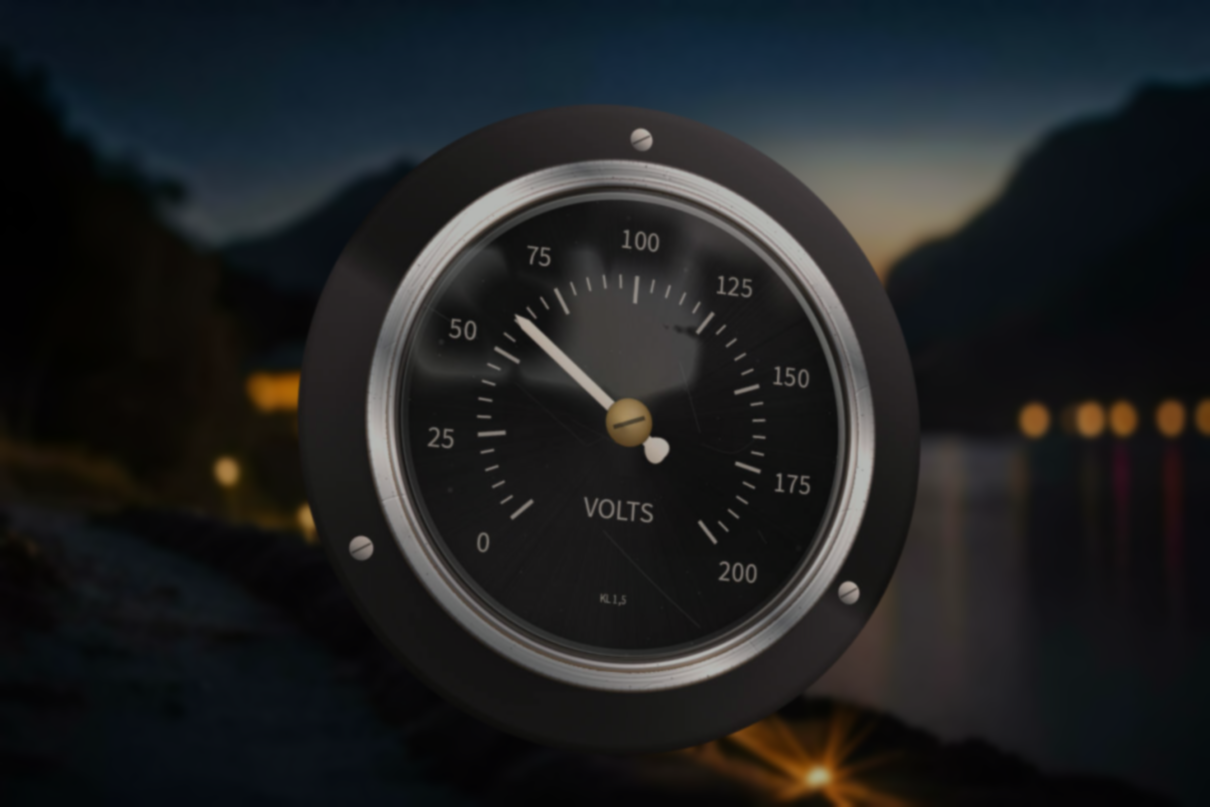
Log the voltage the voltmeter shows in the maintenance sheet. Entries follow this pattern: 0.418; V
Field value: 60; V
